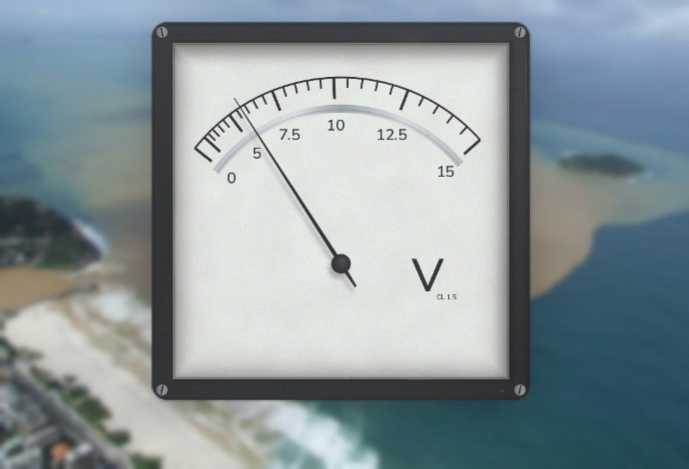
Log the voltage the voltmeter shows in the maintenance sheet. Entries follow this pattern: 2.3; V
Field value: 5.75; V
